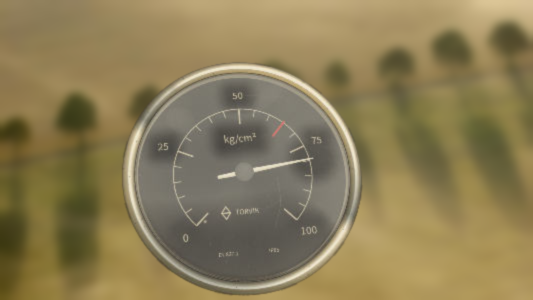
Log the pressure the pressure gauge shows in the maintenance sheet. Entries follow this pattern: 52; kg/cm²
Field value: 80; kg/cm²
